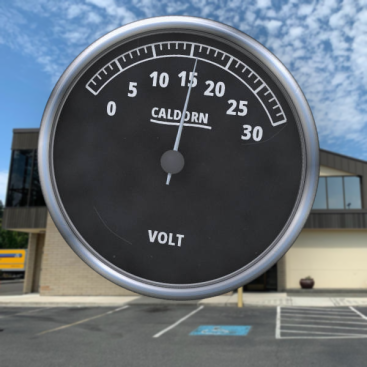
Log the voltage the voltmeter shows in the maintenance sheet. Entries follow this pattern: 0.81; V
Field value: 16; V
